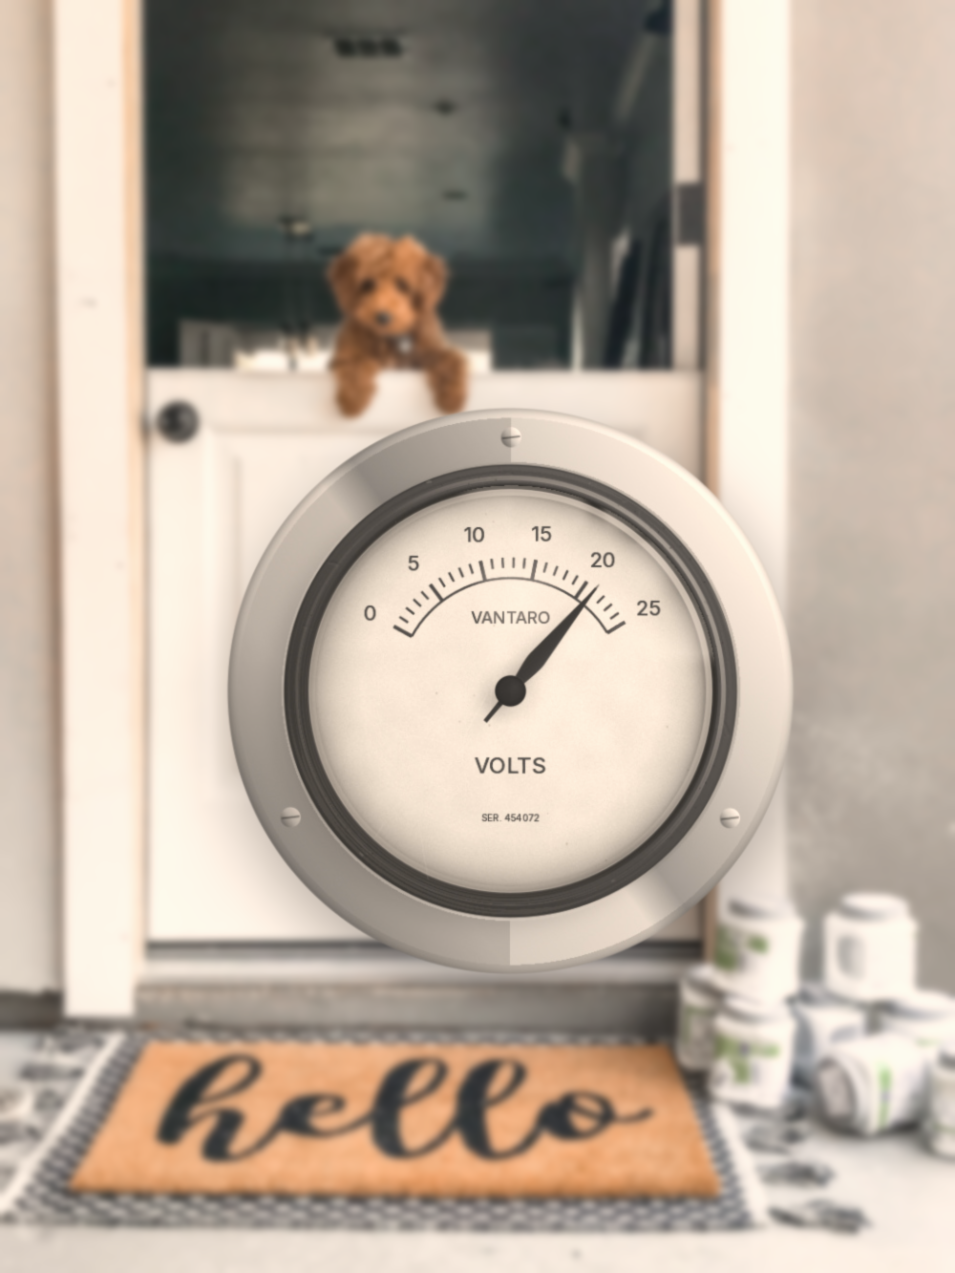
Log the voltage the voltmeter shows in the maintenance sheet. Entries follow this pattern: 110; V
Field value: 21; V
